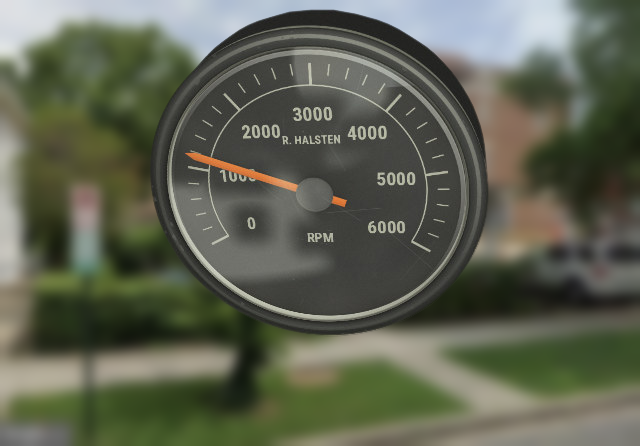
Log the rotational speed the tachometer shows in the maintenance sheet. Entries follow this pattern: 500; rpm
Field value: 1200; rpm
